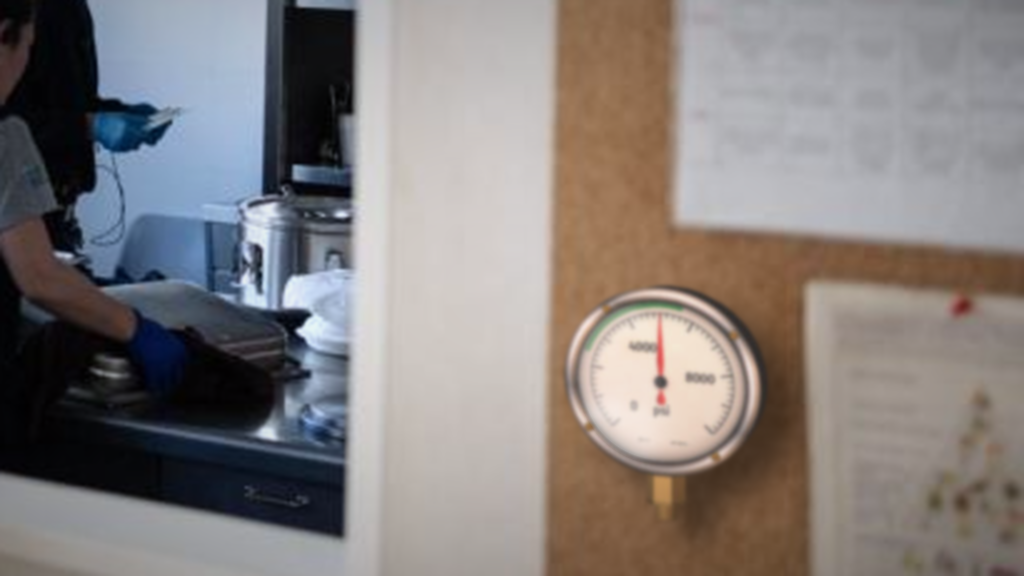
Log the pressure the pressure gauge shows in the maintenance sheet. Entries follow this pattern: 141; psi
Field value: 5000; psi
